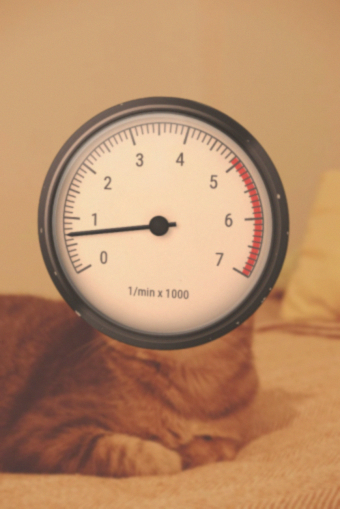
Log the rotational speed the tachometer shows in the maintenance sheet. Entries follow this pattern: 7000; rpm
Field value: 700; rpm
